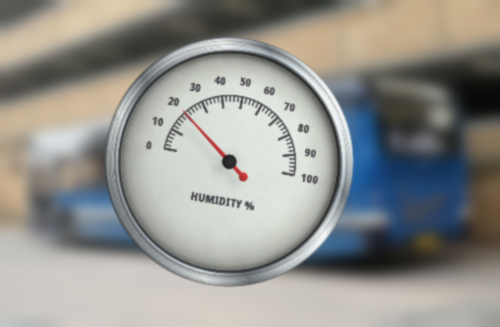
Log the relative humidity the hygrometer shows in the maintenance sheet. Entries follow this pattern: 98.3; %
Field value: 20; %
